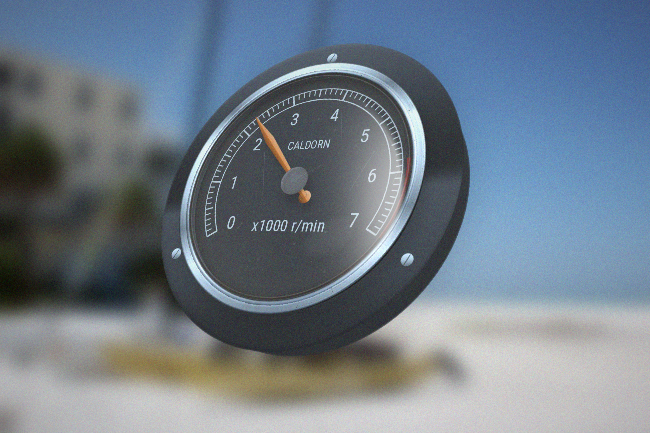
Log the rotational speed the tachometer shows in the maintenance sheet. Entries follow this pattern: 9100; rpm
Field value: 2300; rpm
